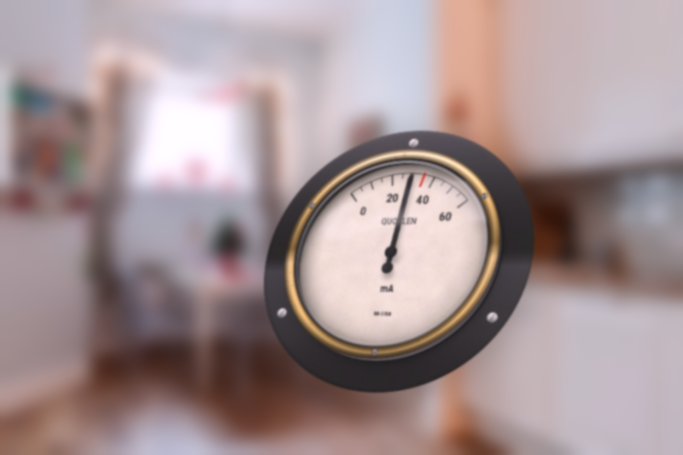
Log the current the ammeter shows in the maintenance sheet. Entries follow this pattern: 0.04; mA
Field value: 30; mA
